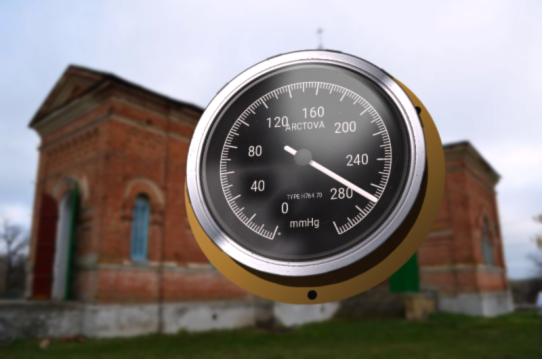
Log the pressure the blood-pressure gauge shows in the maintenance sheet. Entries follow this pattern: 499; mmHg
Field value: 270; mmHg
